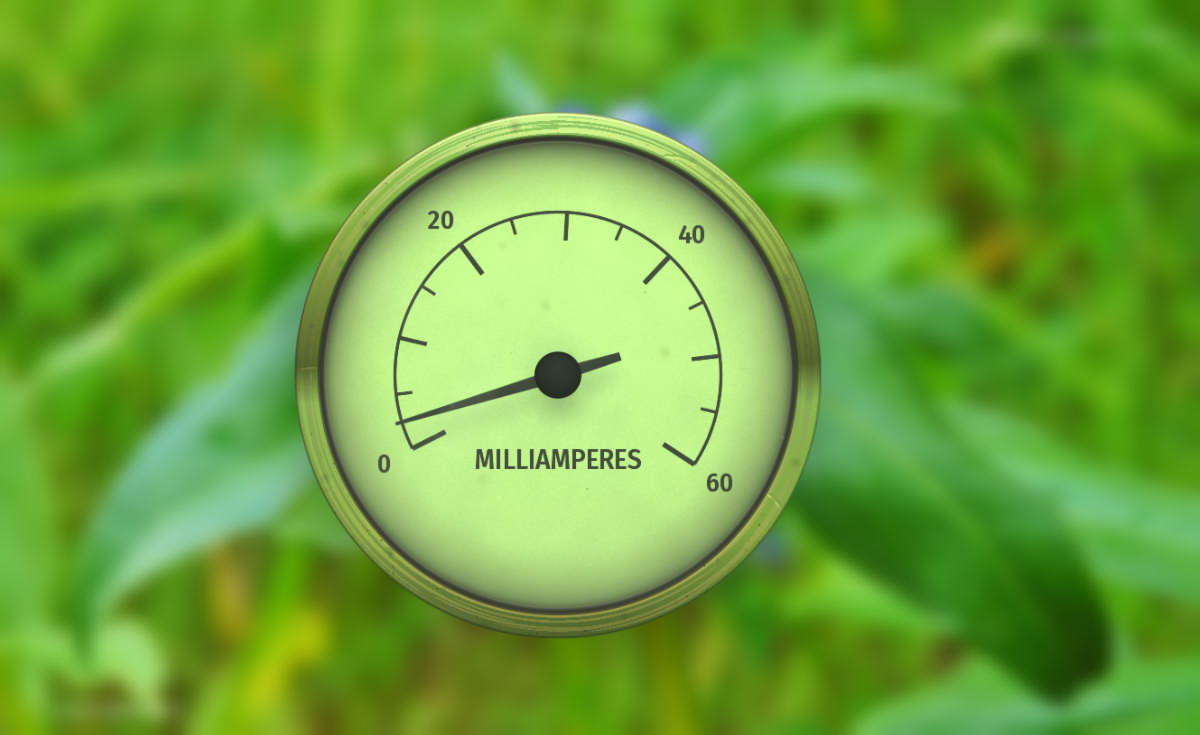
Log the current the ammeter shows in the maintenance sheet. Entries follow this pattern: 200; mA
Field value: 2.5; mA
